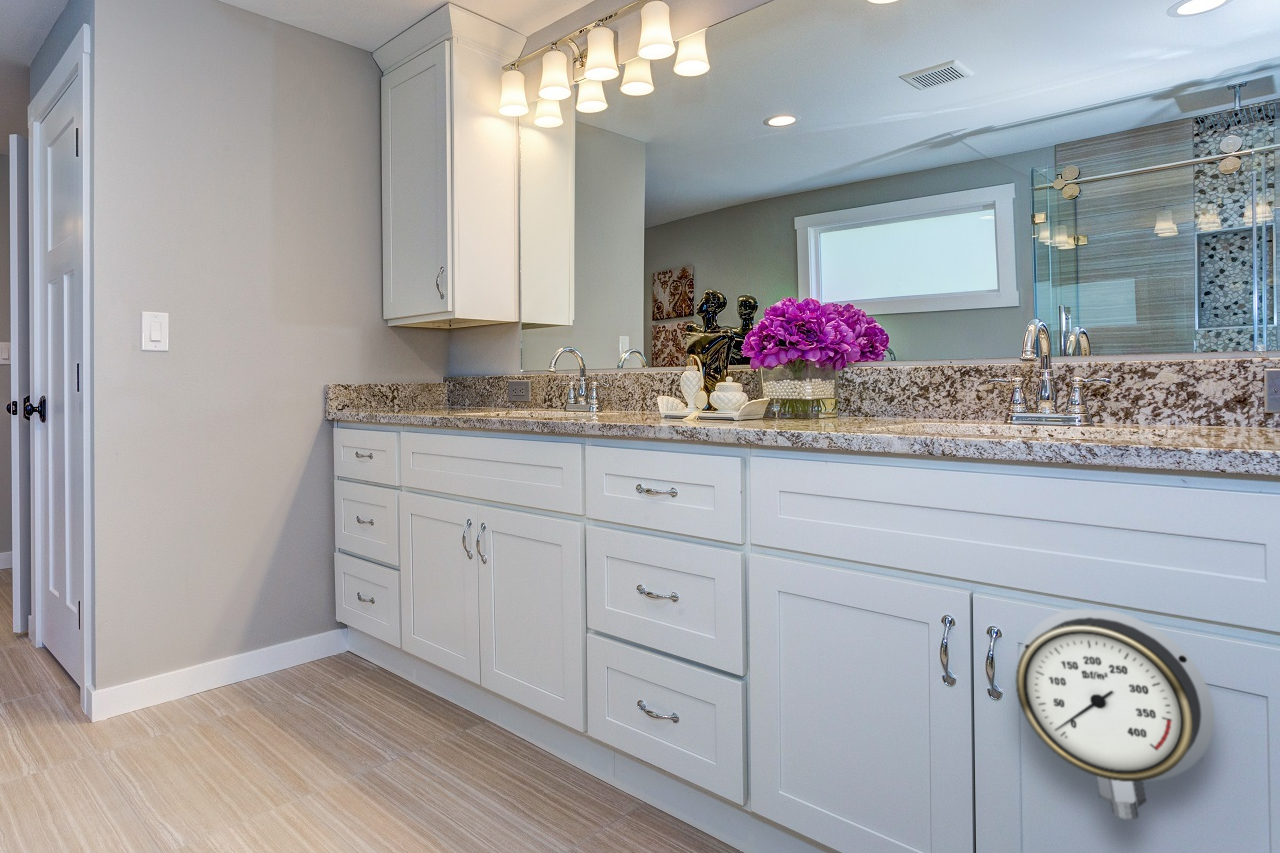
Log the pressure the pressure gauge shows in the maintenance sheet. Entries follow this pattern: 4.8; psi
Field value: 10; psi
